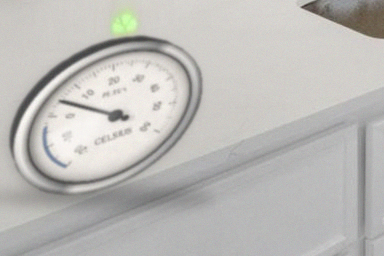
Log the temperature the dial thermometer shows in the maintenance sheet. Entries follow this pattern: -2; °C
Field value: 5; °C
